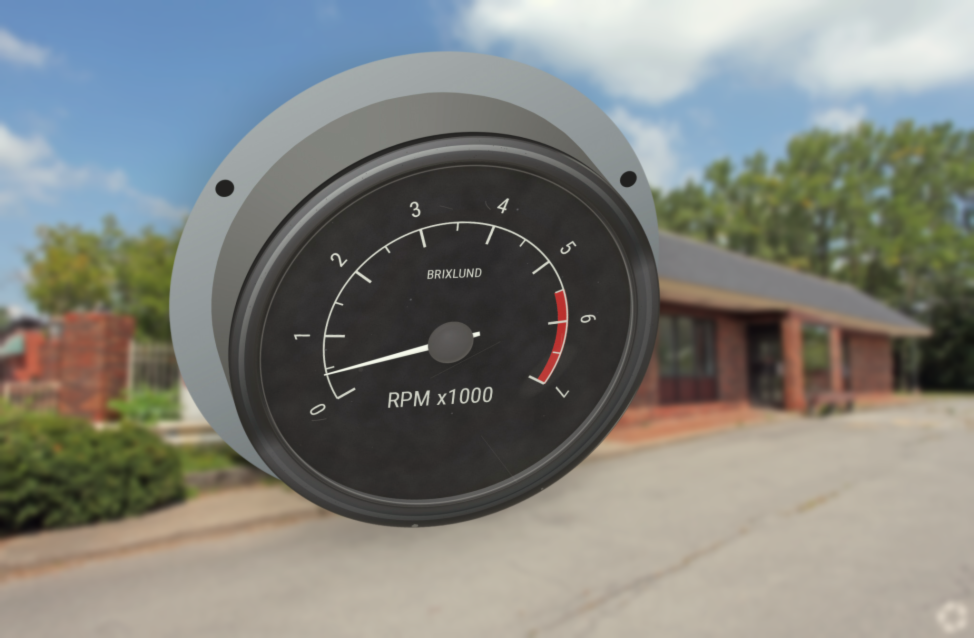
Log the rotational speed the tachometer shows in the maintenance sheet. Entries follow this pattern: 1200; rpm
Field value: 500; rpm
